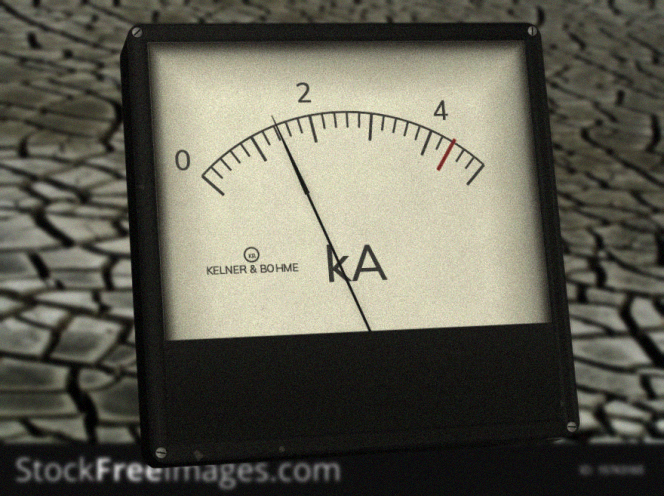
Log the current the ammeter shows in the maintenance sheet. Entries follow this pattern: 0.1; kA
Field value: 1.4; kA
